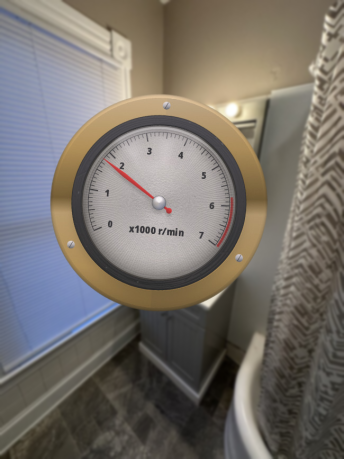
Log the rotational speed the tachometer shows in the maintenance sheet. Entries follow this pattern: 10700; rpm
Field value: 1800; rpm
